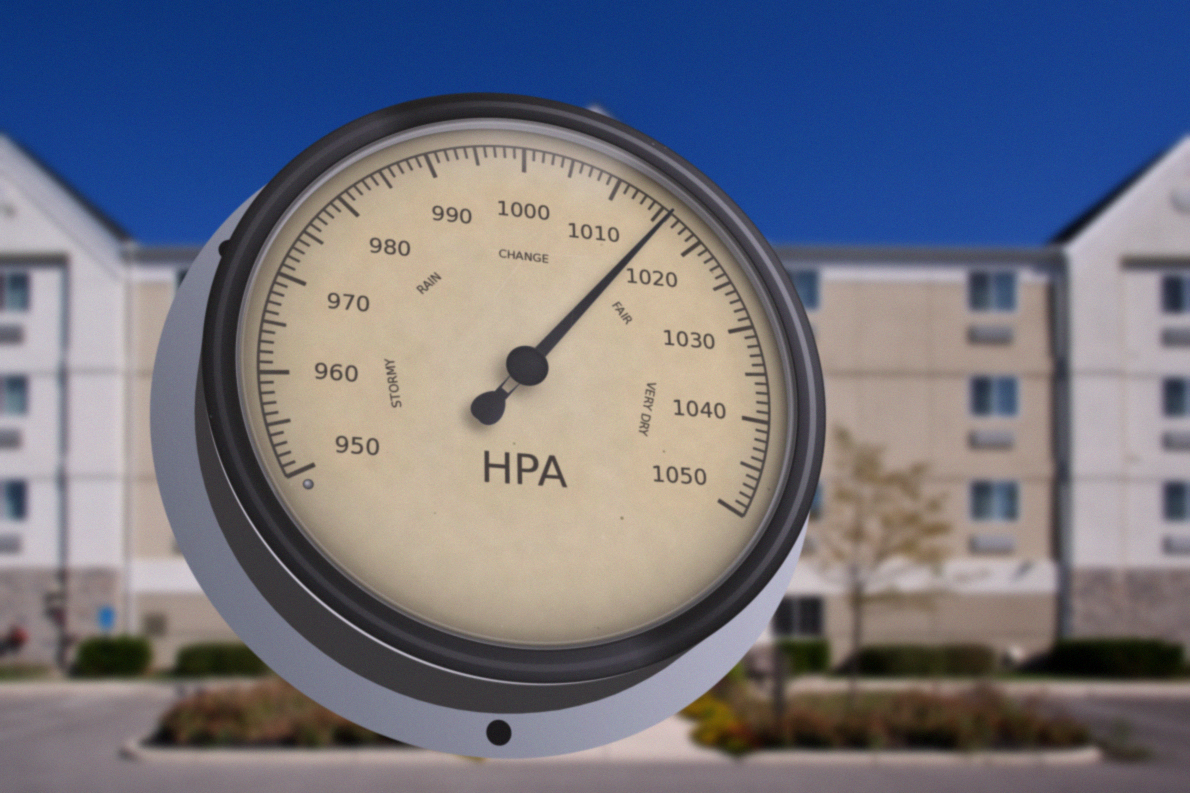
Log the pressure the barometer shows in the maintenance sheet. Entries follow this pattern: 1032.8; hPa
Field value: 1016; hPa
